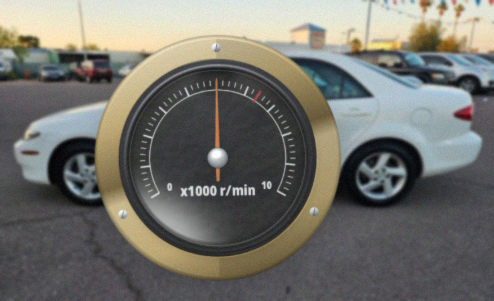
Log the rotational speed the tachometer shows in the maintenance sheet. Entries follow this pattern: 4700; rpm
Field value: 5000; rpm
